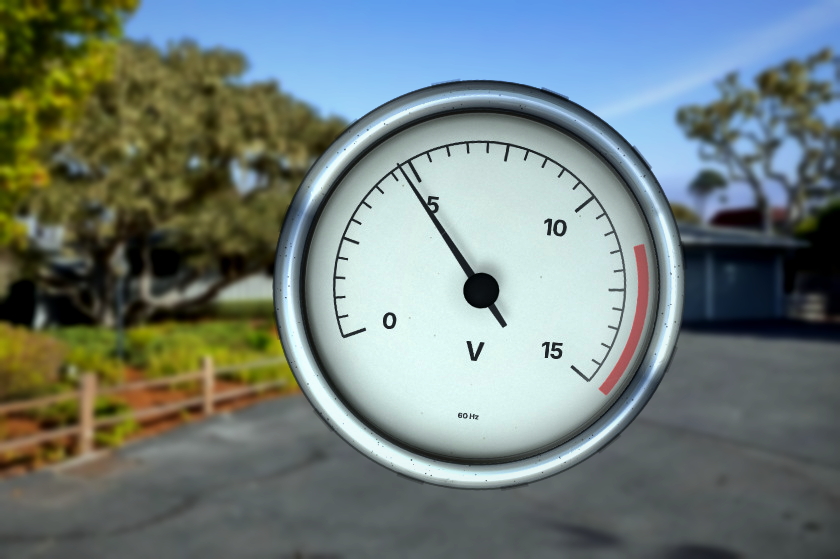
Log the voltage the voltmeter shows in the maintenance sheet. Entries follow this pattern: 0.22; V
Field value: 4.75; V
